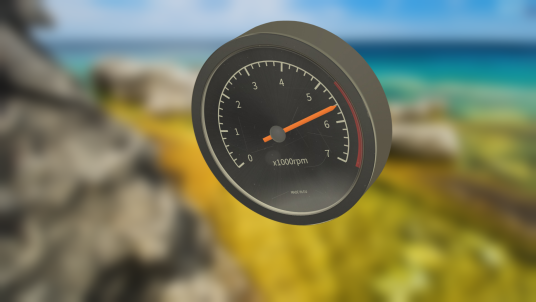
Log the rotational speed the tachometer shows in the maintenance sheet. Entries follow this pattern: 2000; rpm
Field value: 5600; rpm
